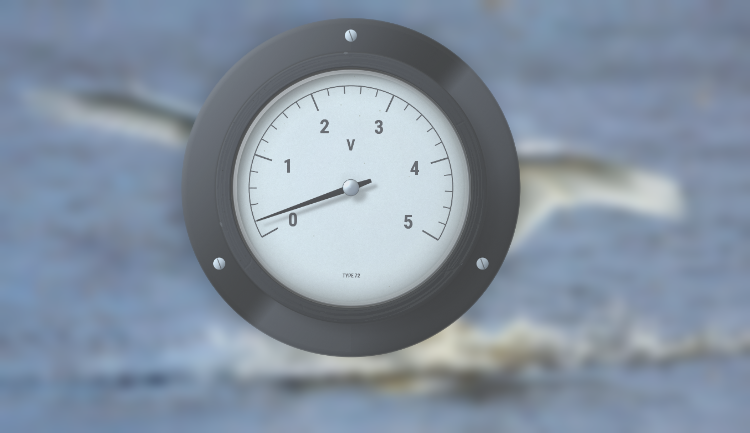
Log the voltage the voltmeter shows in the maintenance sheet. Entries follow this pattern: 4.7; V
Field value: 0.2; V
